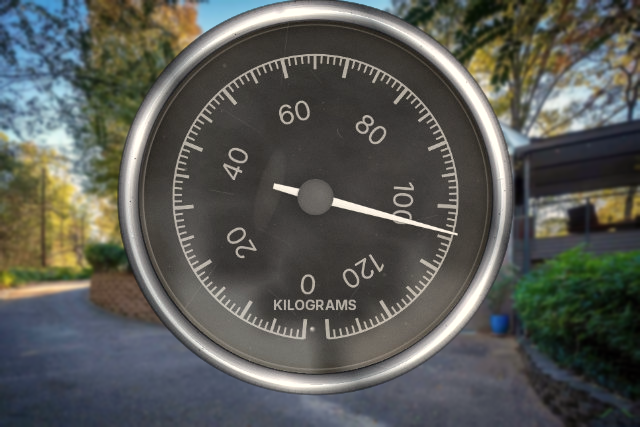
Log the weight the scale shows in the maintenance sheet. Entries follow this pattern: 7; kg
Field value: 104; kg
